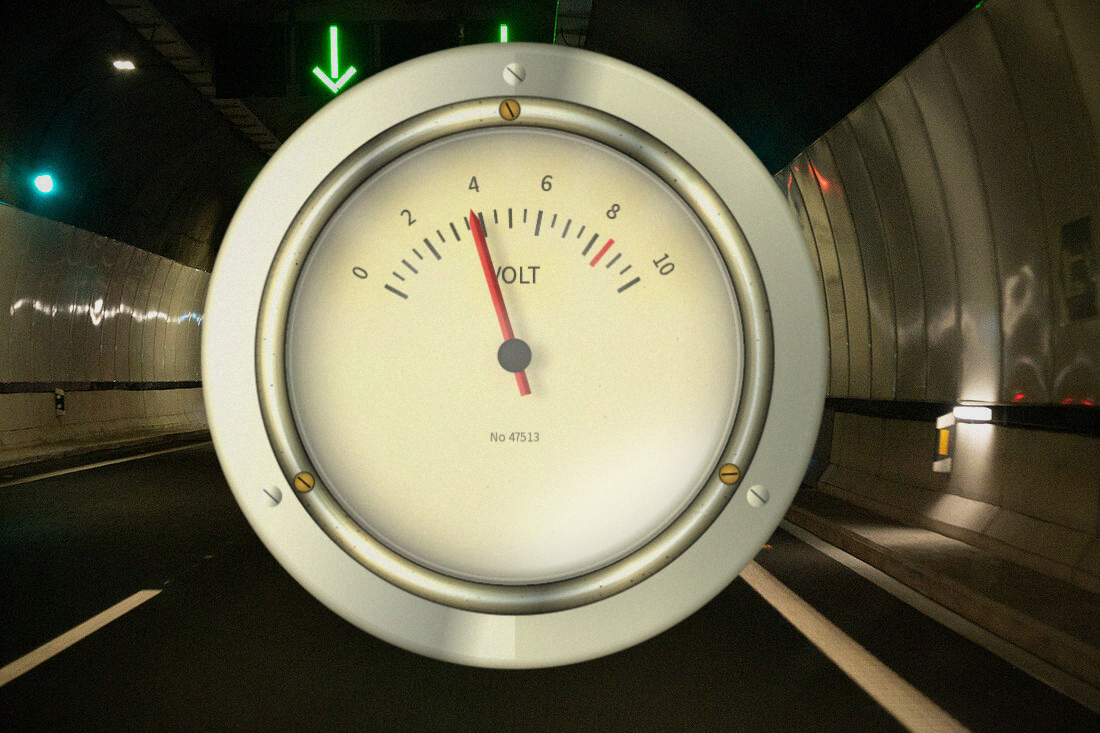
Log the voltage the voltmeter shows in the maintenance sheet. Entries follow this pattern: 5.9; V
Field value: 3.75; V
